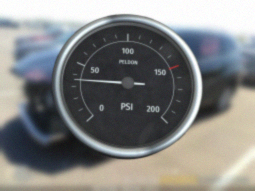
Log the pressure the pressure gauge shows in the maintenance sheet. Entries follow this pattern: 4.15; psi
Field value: 35; psi
